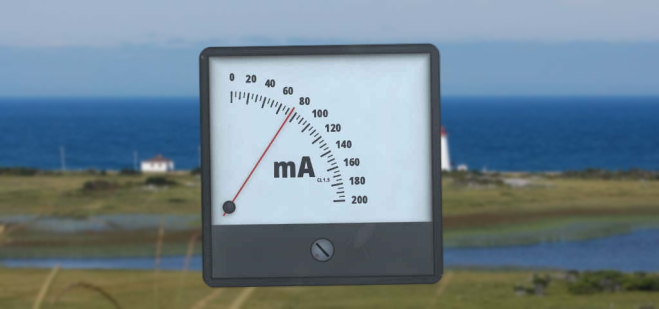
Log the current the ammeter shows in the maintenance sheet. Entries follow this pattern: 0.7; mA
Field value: 75; mA
